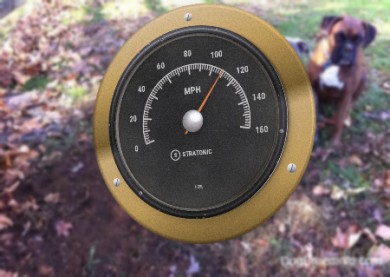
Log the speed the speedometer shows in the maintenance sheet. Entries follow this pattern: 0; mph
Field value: 110; mph
